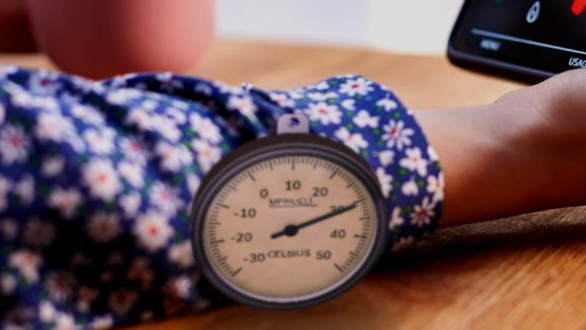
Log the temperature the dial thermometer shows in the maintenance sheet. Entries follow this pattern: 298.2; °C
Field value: 30; °C
